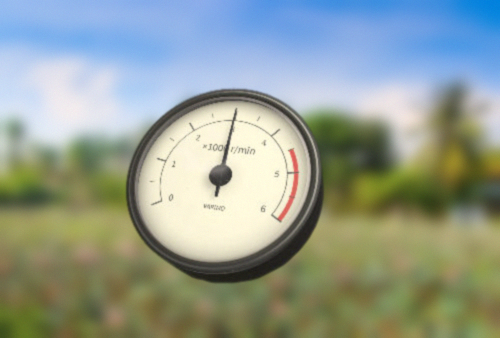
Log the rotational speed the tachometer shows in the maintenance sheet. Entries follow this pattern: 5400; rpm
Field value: 3000; rpm
